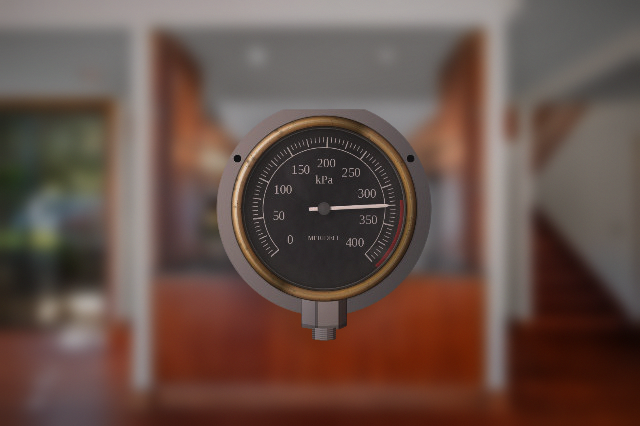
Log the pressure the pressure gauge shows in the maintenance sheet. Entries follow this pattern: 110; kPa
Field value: 325; kPa
